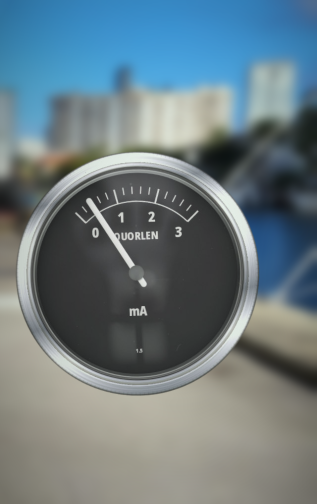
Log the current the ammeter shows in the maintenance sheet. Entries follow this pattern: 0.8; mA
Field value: 0.4; mA
